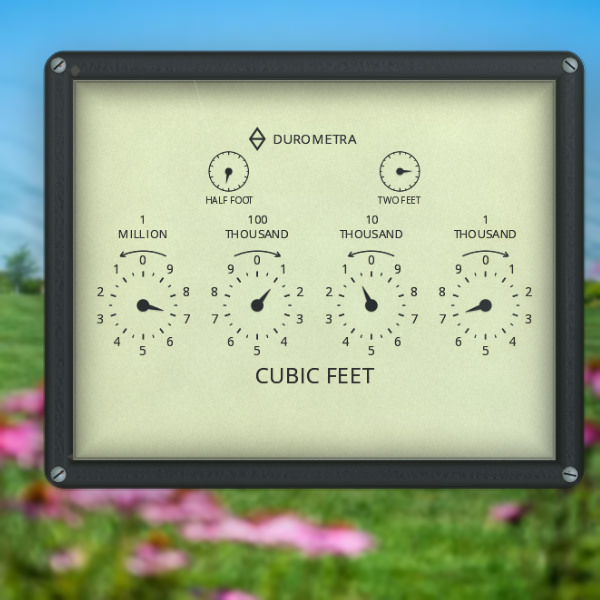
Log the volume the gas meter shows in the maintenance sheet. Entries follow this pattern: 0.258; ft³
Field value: 710700; ft³
